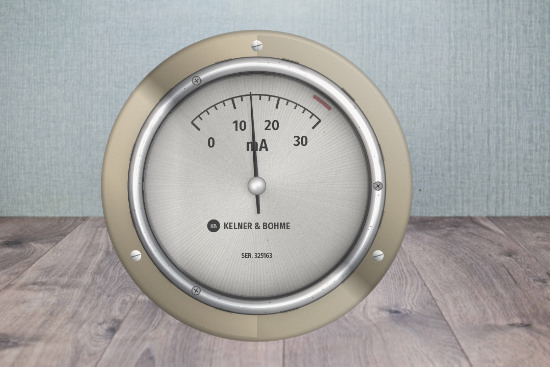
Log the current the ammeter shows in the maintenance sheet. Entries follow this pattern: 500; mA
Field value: 14; mA
